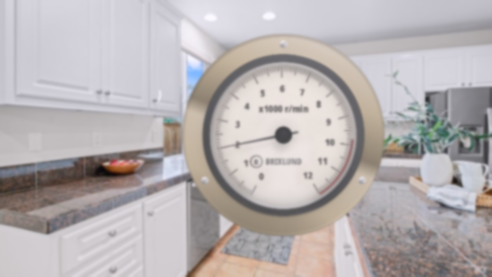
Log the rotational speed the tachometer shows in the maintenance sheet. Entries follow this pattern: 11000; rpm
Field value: 2000; rpm
